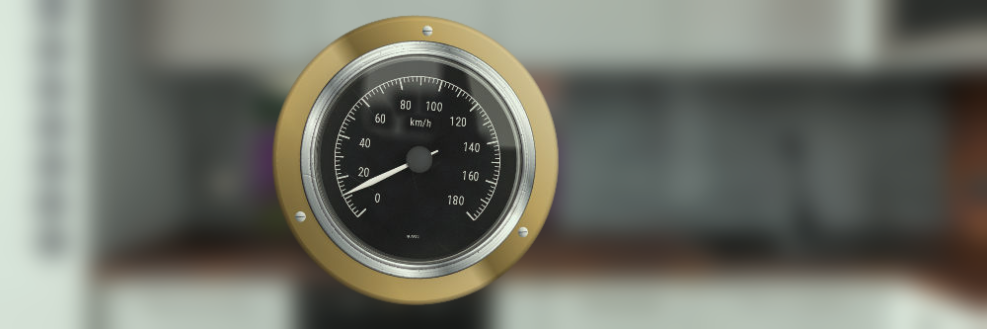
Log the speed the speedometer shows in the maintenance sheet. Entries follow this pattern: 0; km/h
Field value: 12; km/h
